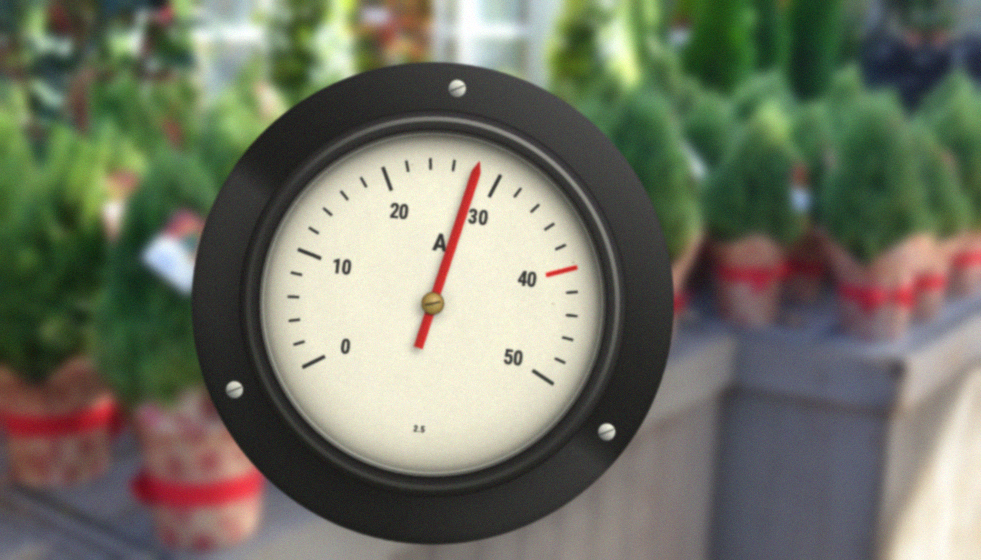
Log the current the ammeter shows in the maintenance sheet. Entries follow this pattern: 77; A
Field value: 28; A
